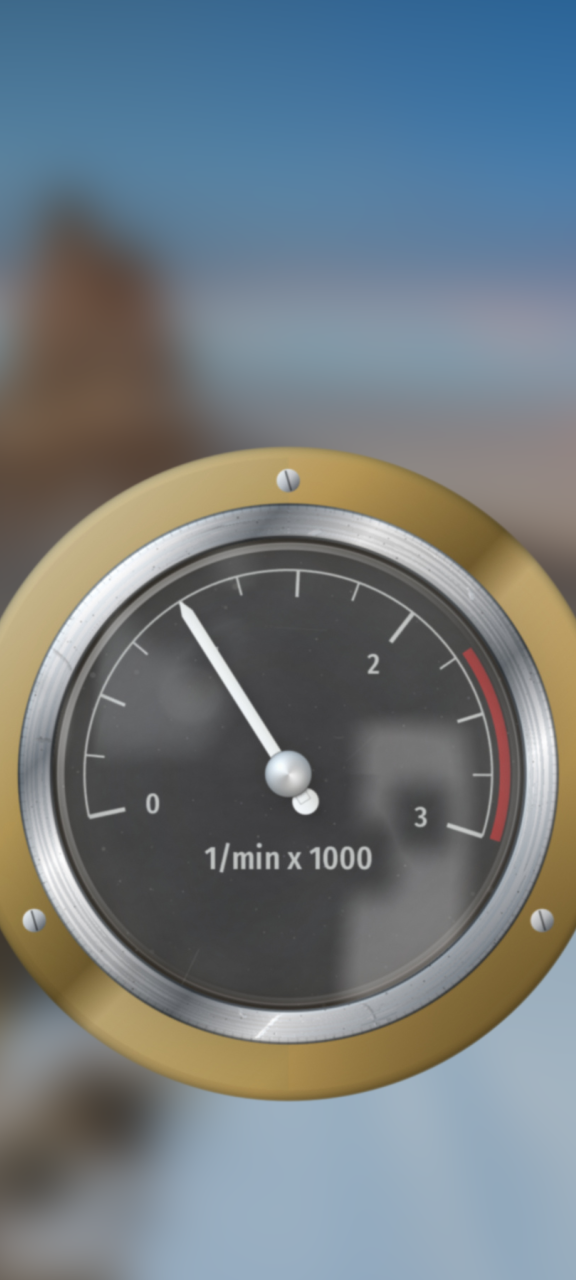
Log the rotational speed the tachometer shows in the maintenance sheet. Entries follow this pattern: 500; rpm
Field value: 1000; rpm
